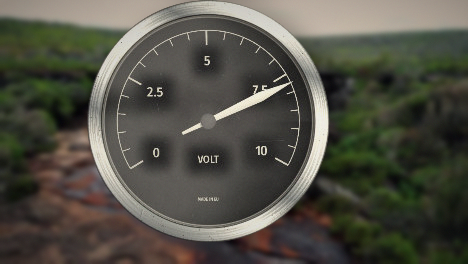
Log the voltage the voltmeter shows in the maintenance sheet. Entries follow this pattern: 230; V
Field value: 7.75; V
